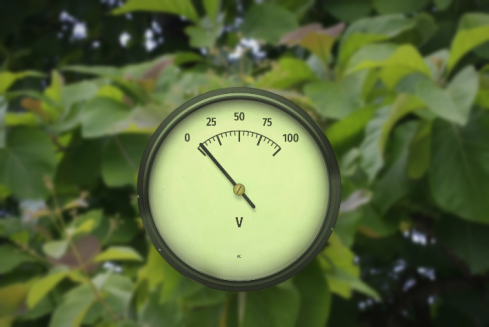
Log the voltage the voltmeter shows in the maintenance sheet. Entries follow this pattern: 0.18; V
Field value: 5; V
